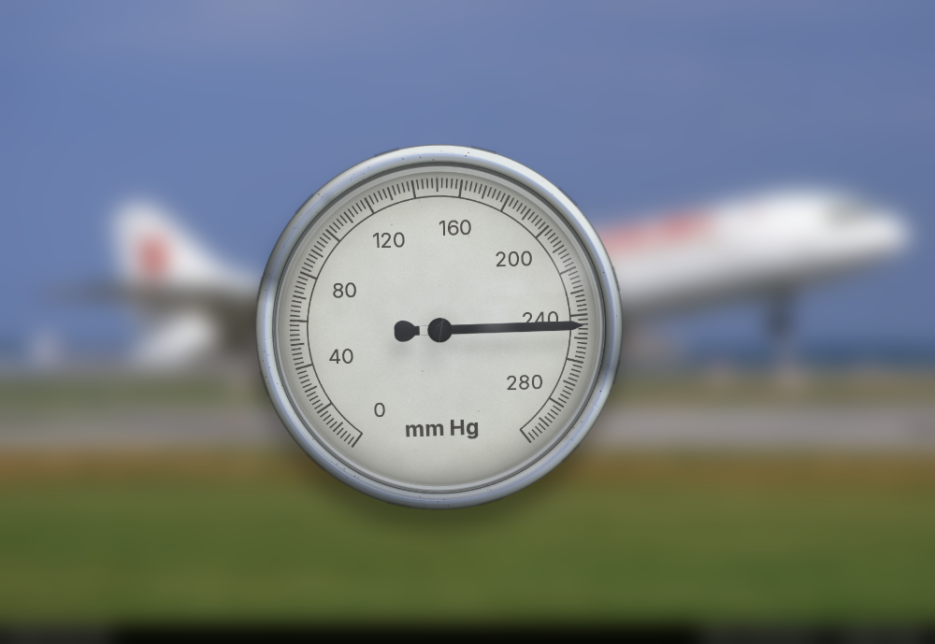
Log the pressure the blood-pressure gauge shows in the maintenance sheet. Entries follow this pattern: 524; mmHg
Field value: 244; mmHg
